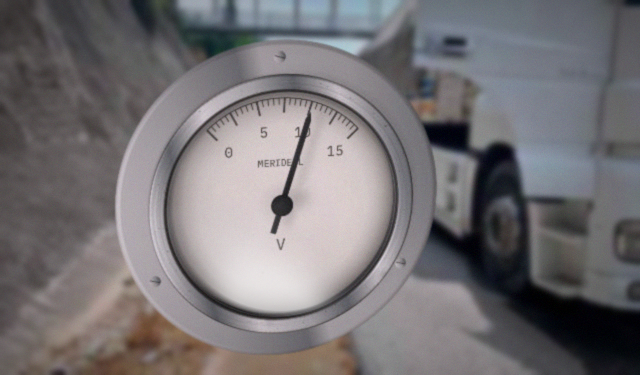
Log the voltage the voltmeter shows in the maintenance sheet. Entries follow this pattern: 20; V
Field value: 10; V
